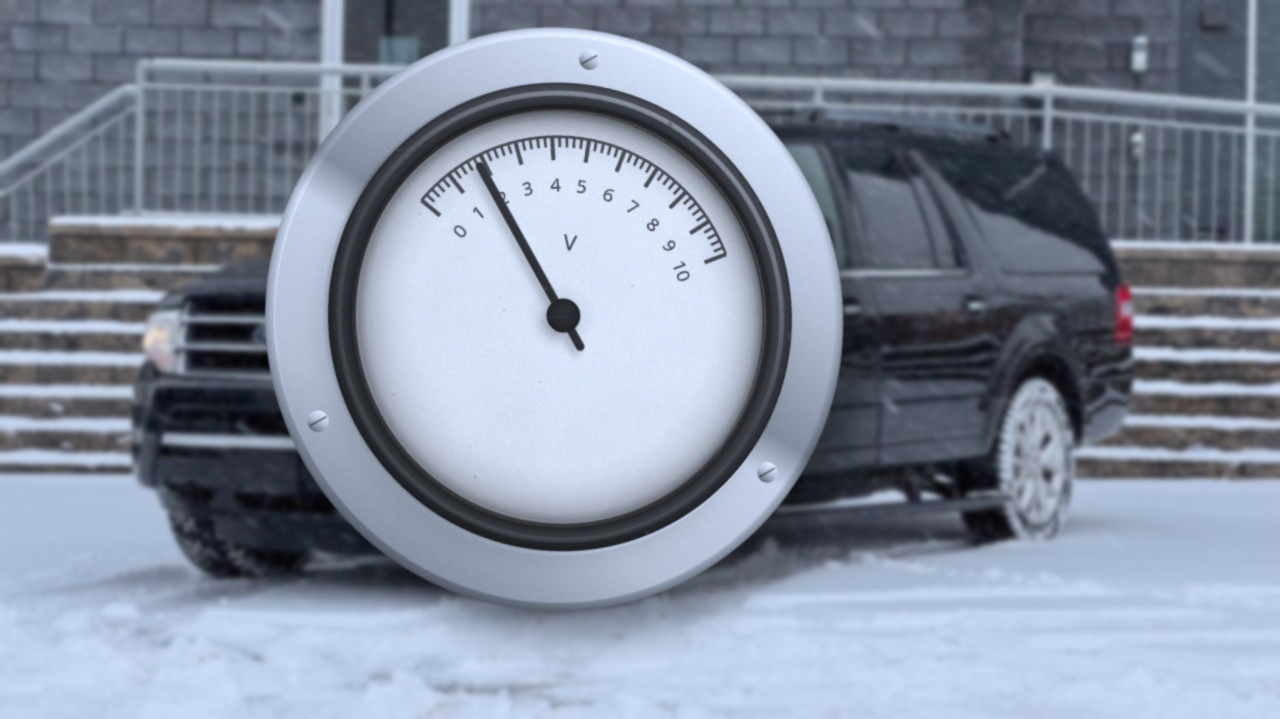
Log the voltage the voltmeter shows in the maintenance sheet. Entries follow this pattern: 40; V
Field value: 1.8; V
